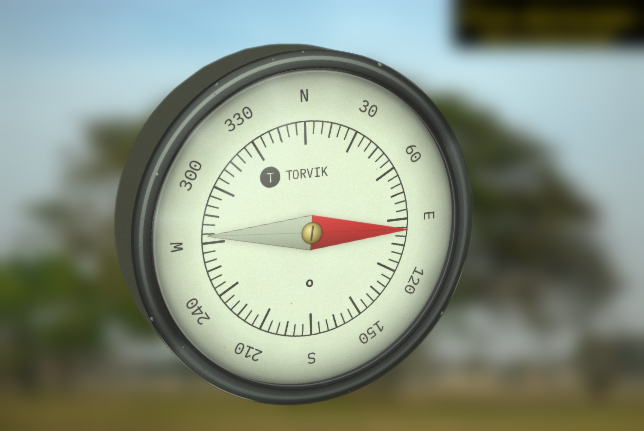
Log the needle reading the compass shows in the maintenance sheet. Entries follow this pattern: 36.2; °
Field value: 95; °
